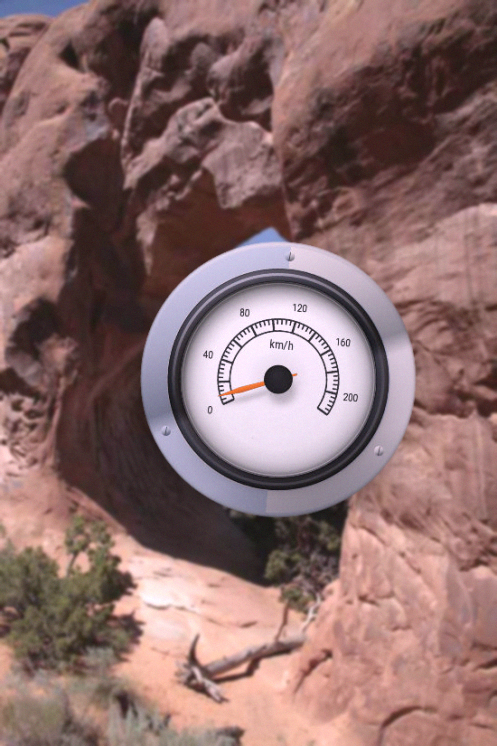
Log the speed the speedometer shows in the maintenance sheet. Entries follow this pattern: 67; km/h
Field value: 8; km/h
